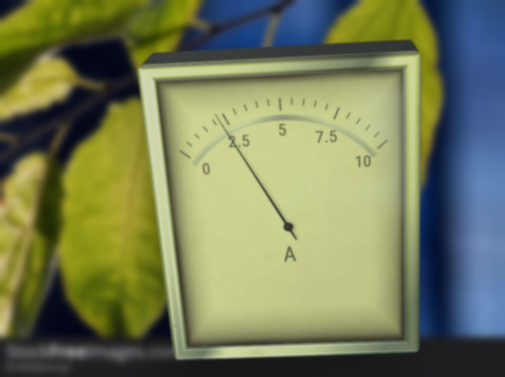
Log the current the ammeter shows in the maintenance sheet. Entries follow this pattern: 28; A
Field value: 2.25; A
